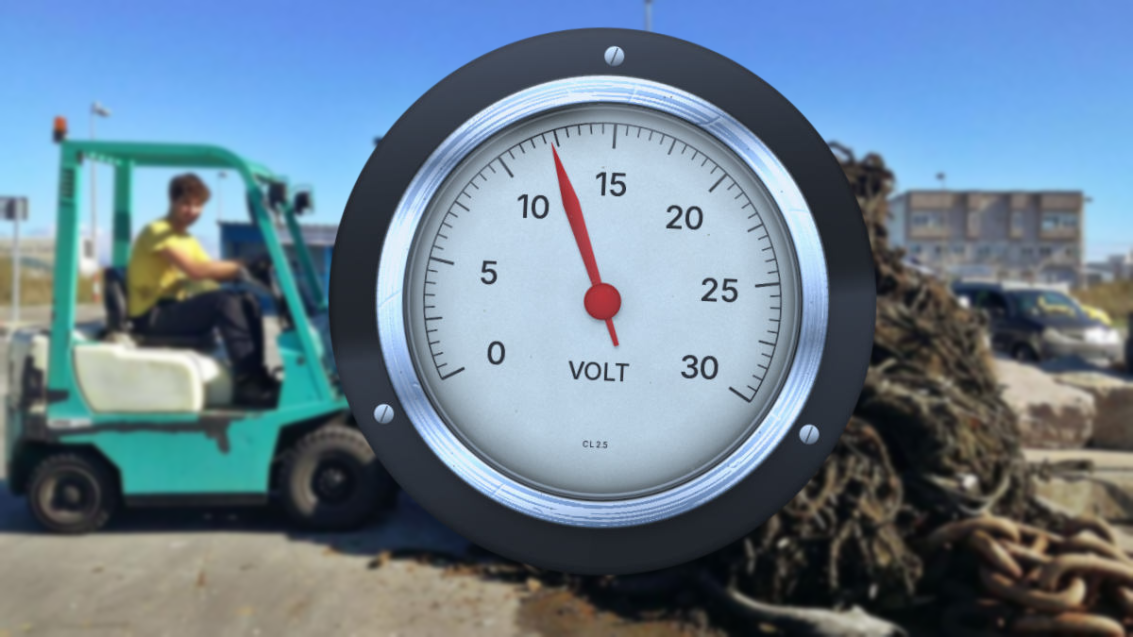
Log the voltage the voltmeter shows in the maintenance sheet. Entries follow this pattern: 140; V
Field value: 12.25; V
